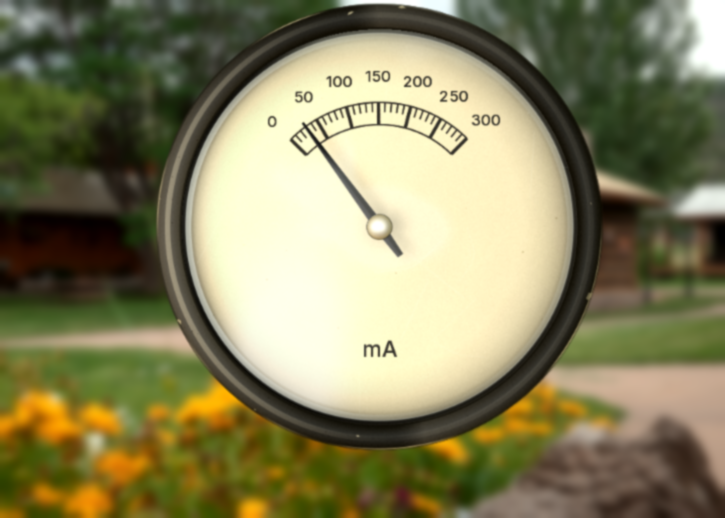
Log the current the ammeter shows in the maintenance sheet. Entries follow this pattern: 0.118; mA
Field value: 30; mA
